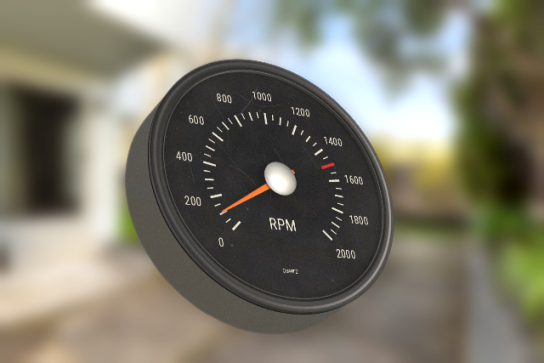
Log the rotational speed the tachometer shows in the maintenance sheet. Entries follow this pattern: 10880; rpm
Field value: 100; rpm
